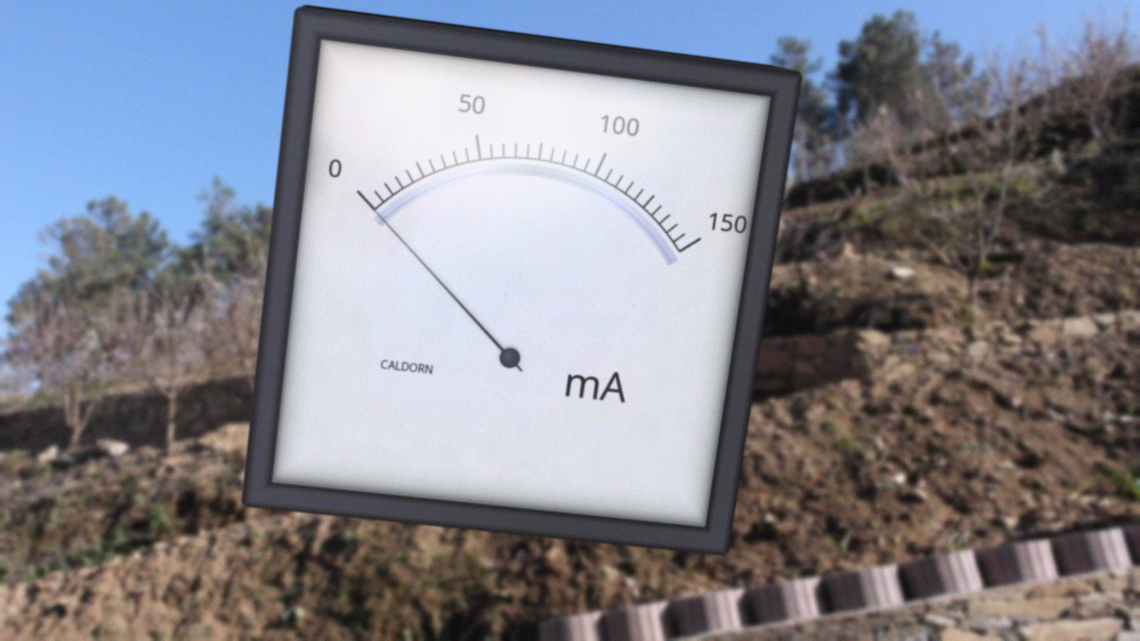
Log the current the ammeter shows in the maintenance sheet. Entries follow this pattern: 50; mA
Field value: 0; mA
